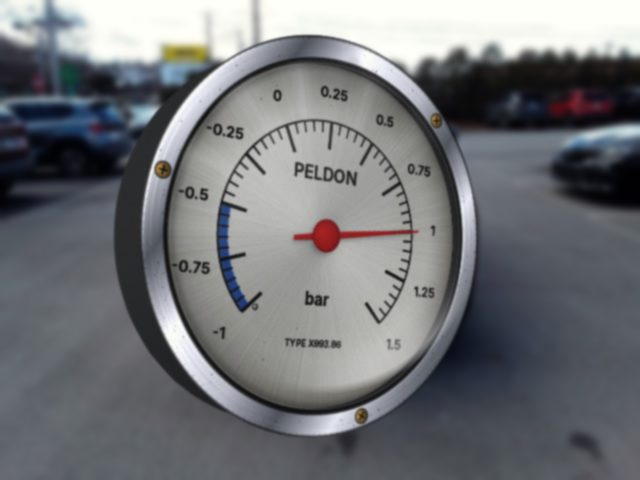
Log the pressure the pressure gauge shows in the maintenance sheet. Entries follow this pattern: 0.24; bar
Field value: 1; bar
